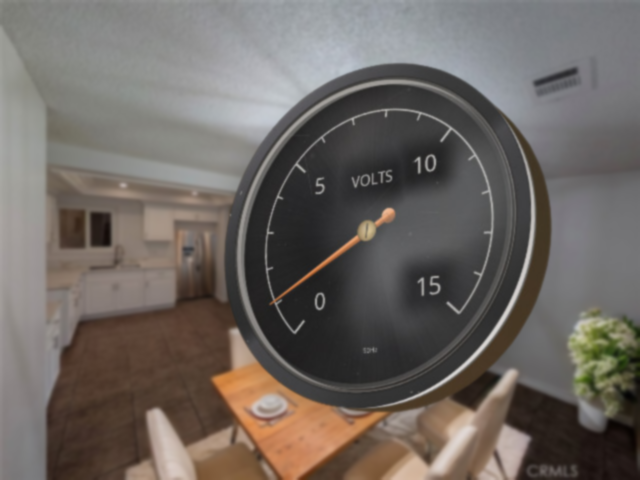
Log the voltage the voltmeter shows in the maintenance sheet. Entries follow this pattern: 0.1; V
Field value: 1; V
